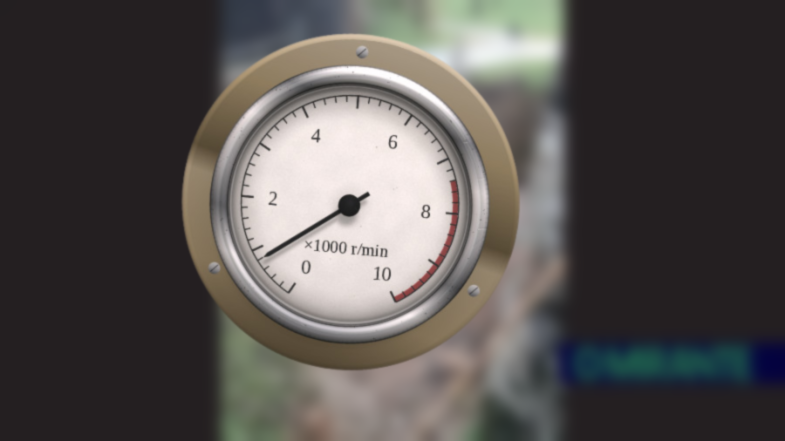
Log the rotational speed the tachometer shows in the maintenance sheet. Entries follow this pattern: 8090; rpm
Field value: 800; rpm
